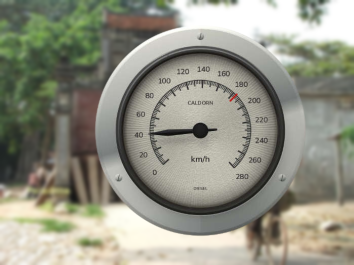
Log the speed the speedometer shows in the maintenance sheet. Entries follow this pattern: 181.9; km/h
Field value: 40; km/h
